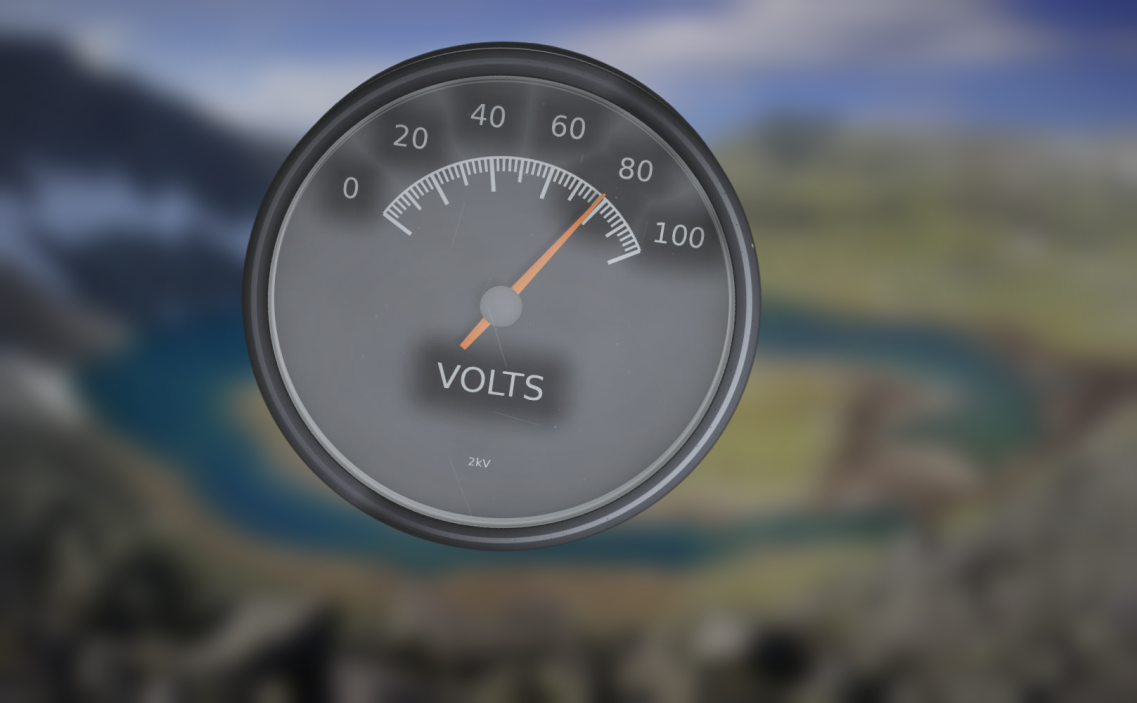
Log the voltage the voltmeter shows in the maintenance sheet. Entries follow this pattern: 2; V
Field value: 78; V
